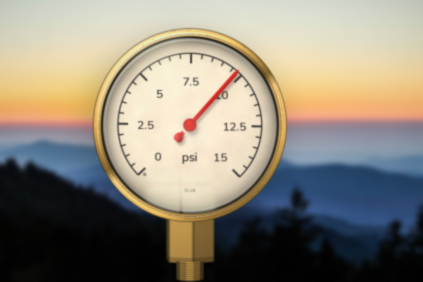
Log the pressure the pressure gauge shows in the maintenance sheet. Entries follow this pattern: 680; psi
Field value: 9.75; psi
